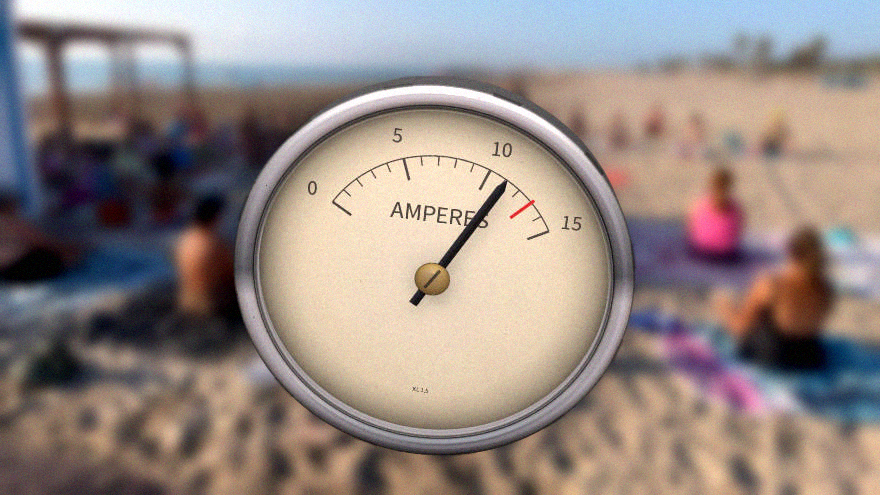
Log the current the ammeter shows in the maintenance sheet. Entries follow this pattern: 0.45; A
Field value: 11; A
